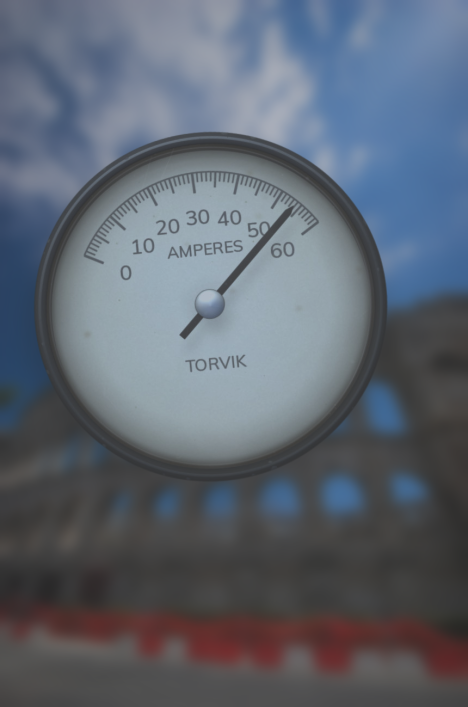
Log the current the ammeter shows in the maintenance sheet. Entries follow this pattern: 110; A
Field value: 54; A
